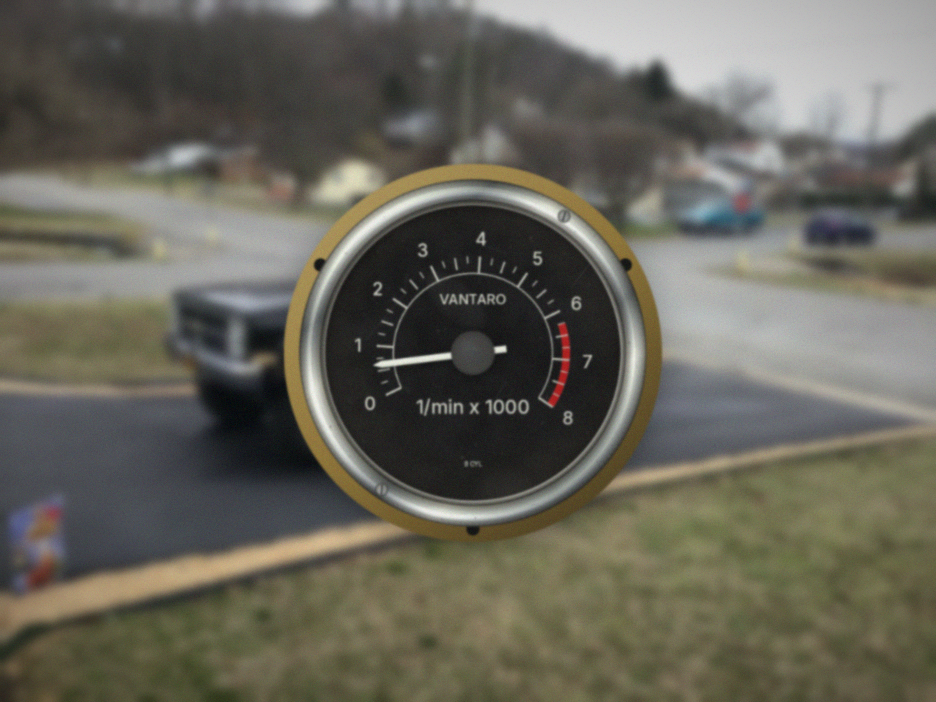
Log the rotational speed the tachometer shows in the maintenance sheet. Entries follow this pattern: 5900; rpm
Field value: 625; rpm
